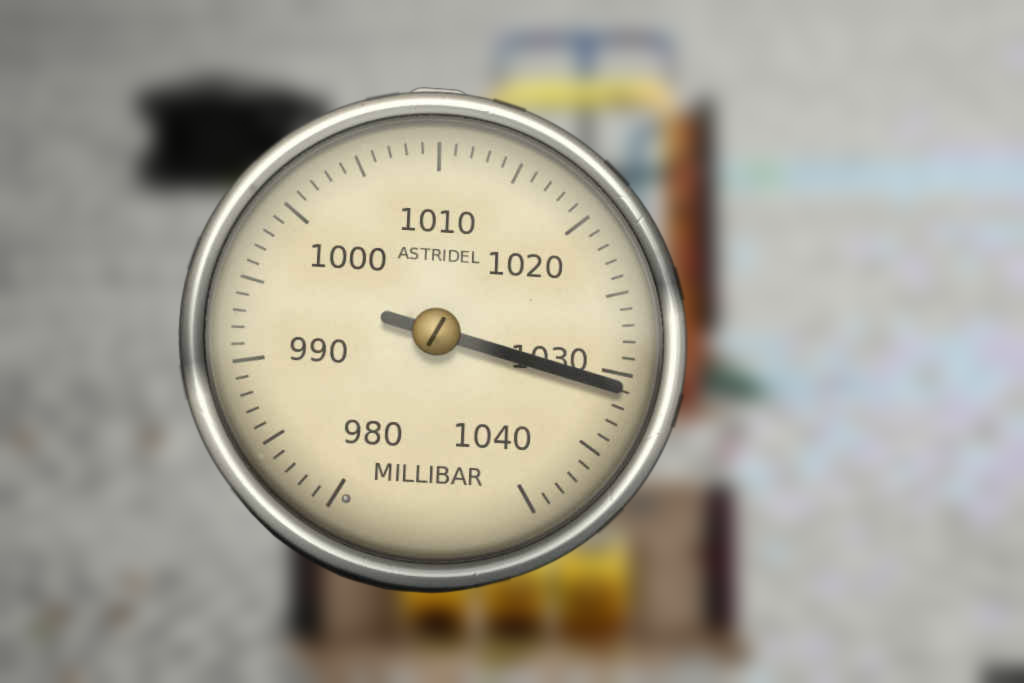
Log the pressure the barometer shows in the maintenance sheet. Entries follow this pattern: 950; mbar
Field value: 1031; mbar
